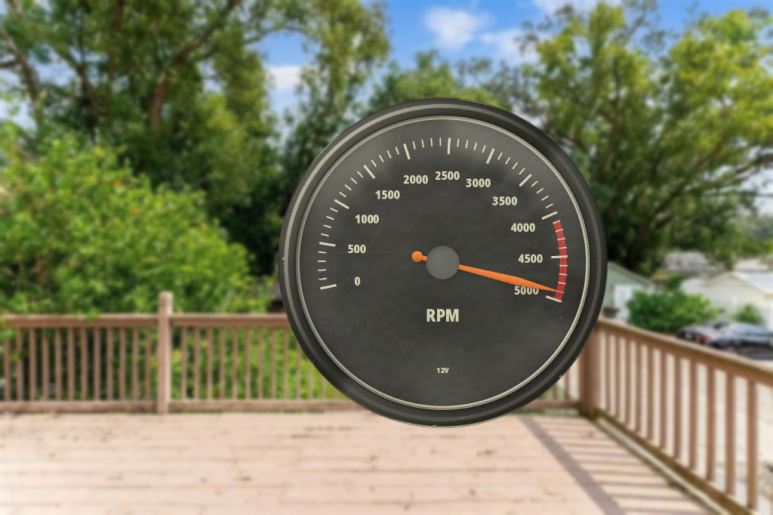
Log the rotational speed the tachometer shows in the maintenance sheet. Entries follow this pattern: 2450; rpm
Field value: 4900; rpm
